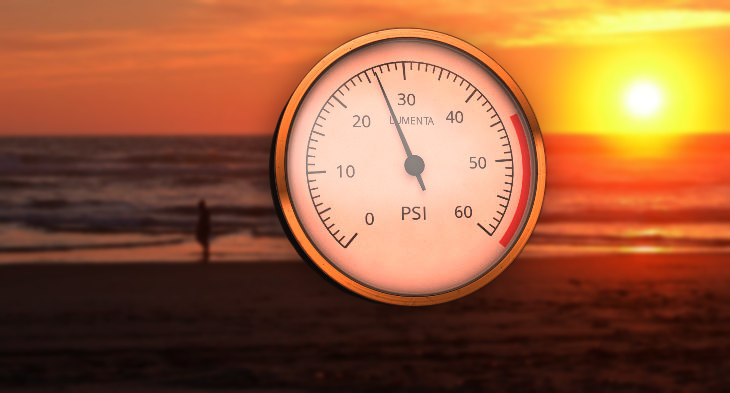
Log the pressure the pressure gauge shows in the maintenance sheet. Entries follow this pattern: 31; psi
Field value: 26; psi
